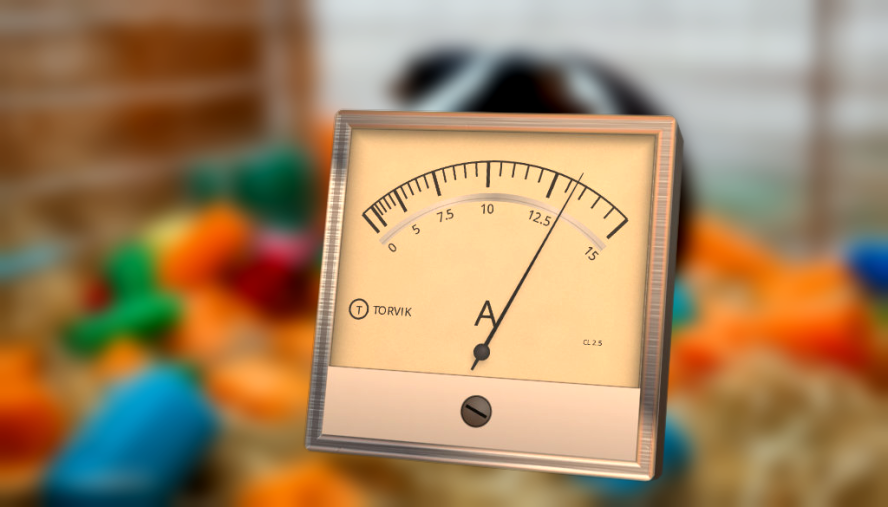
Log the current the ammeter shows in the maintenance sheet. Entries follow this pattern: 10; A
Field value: 13.25; A
